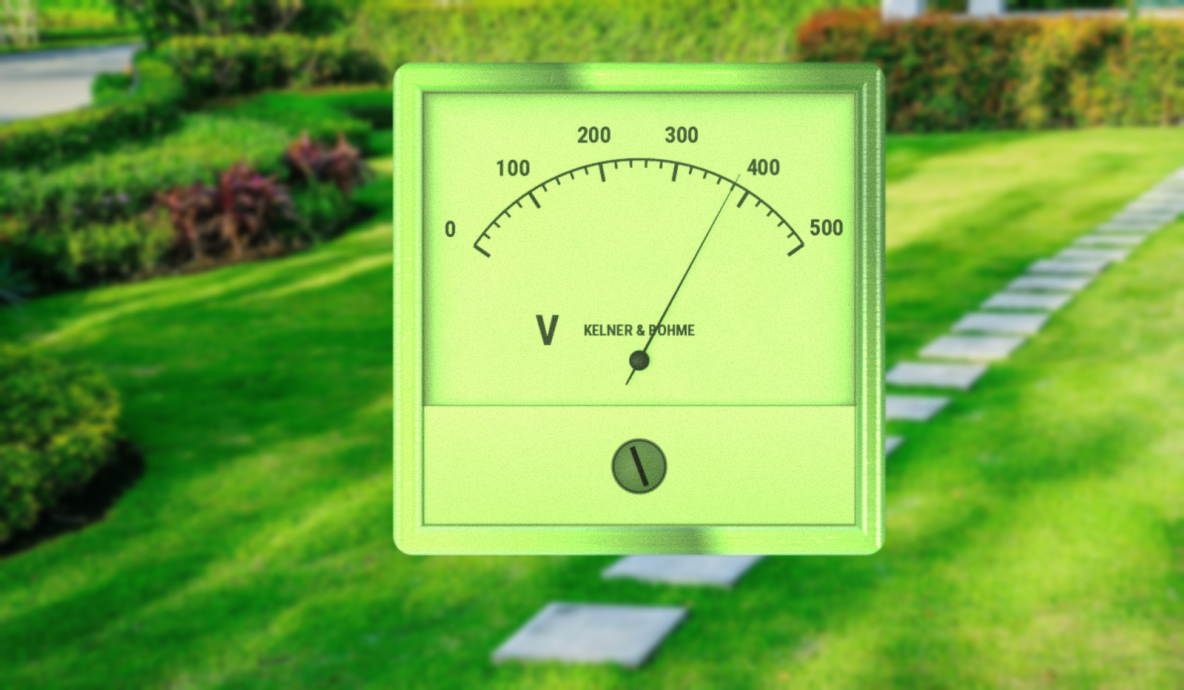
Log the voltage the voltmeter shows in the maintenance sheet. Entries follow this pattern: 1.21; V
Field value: 380; V
